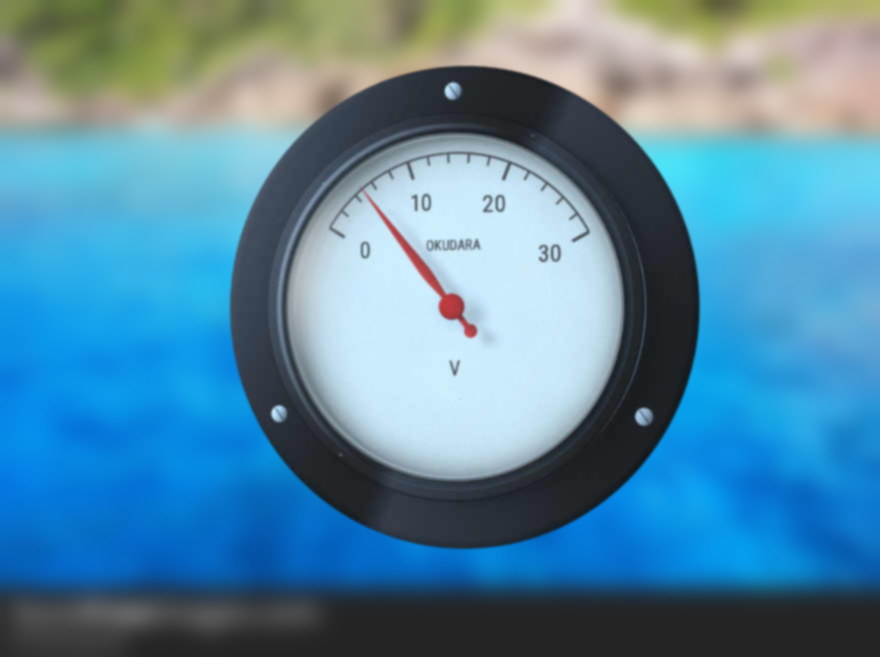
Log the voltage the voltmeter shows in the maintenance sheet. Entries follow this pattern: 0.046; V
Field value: 5; V
